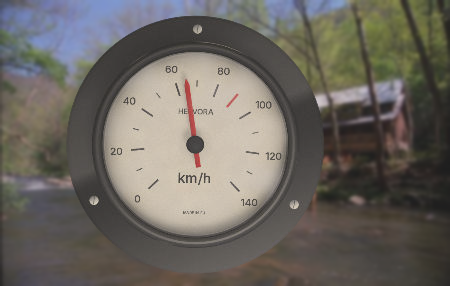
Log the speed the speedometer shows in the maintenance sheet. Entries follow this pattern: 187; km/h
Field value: 65; km/h
